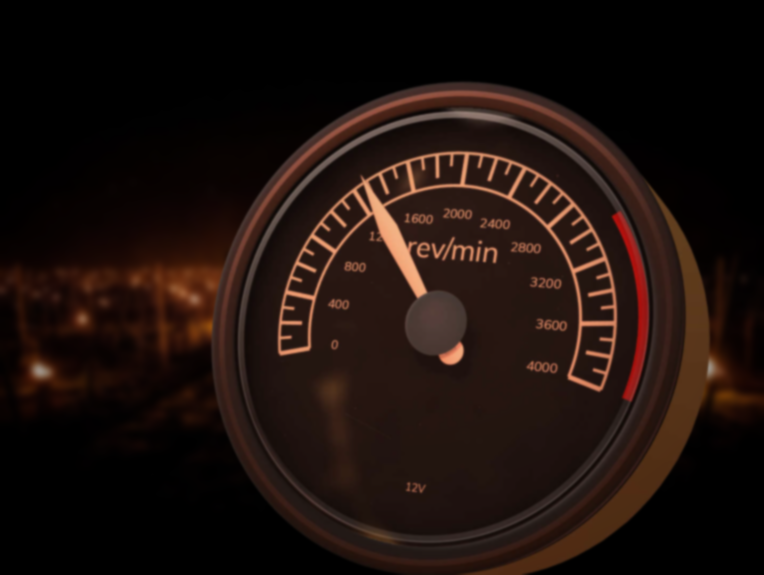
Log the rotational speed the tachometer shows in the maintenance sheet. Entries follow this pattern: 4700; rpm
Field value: 1300; rpm
